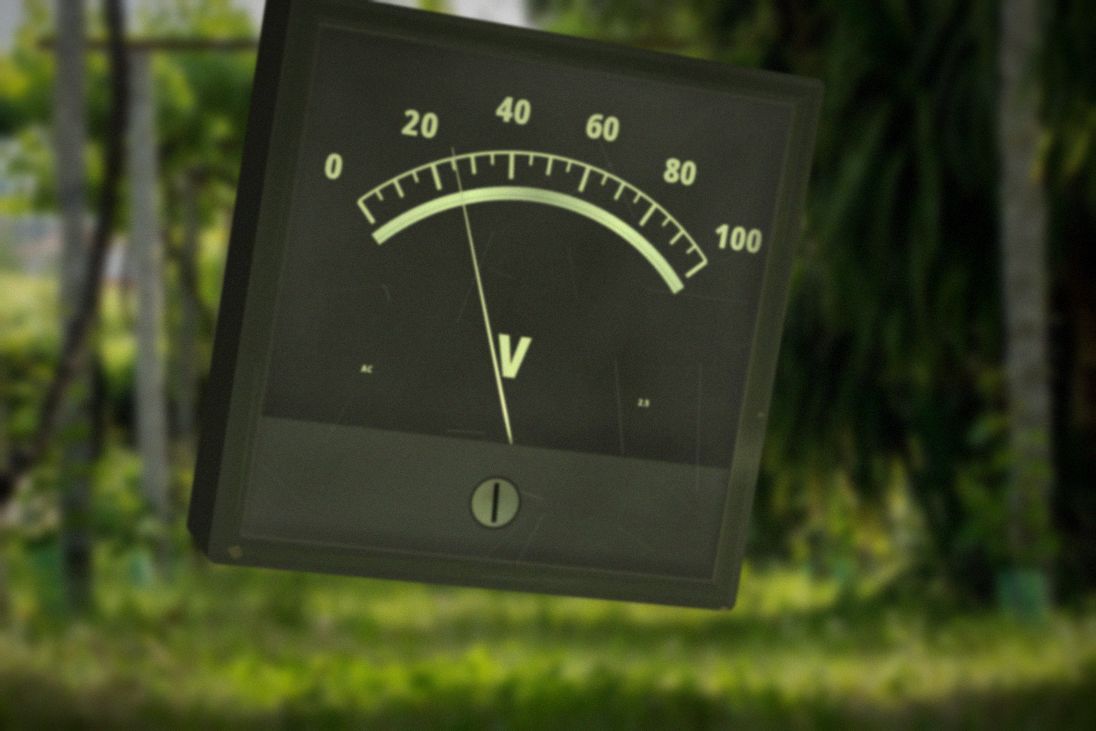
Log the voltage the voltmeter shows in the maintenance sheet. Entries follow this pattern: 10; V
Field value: 25; V
